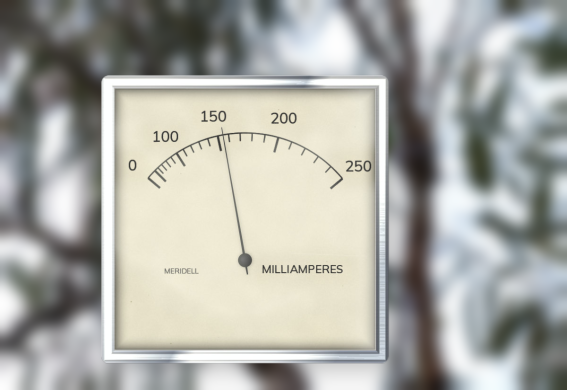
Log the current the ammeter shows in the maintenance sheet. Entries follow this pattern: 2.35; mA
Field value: 155; mA
